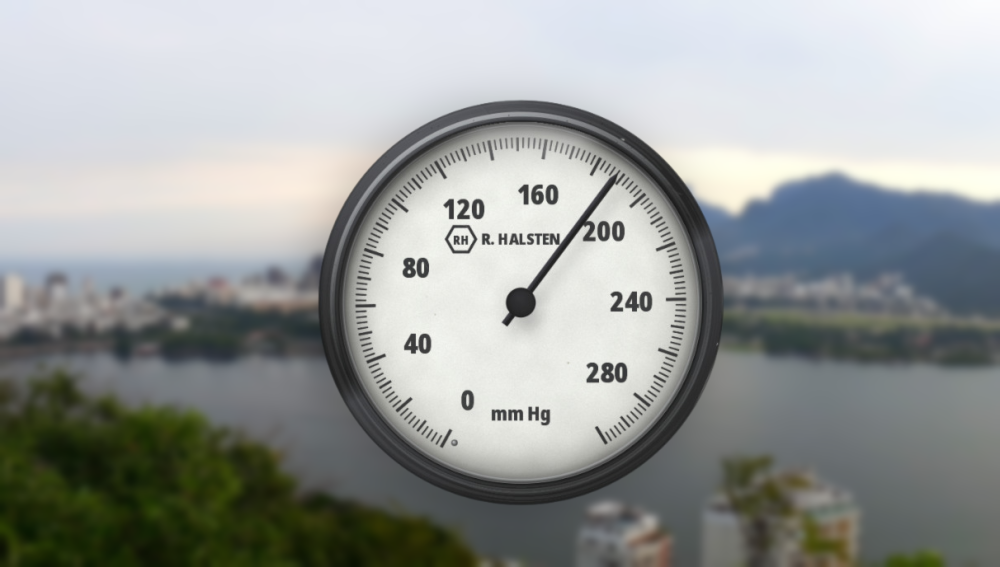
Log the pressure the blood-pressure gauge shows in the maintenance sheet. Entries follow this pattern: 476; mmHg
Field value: 188; mmHg
